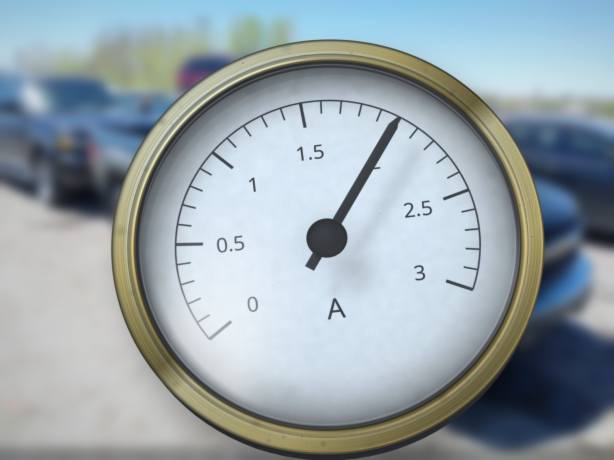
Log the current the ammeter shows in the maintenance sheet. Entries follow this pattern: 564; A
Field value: 2; A
